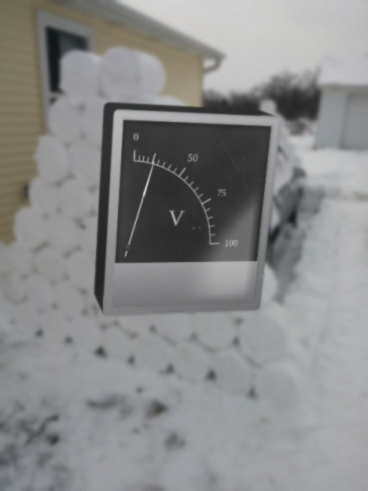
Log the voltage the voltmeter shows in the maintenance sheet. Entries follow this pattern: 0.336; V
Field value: 25; V
